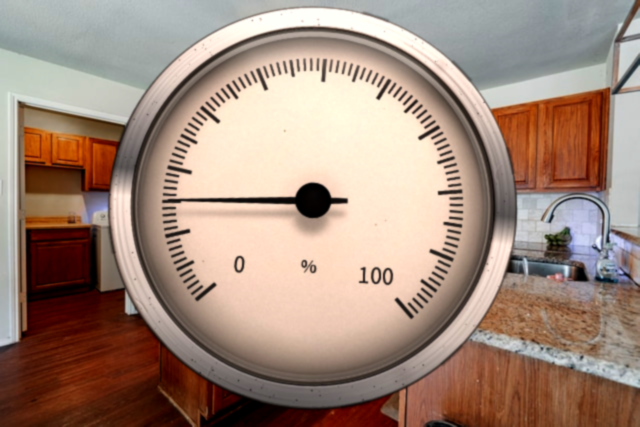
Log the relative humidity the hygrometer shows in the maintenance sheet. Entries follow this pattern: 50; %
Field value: 15; %
